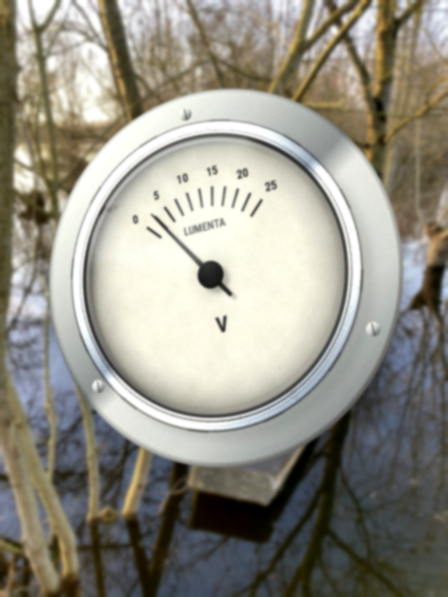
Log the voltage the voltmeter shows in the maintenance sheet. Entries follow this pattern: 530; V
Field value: 2.5; V
